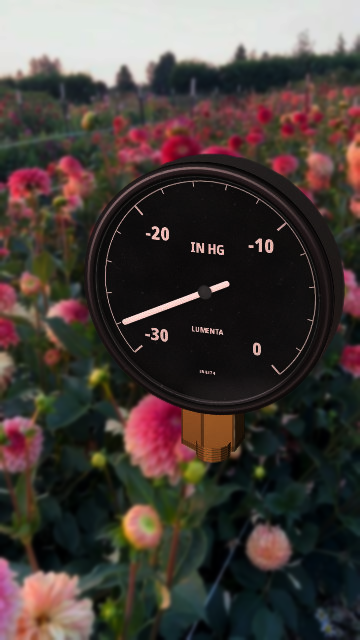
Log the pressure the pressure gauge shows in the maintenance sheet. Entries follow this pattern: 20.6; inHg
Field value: -28; inHg
